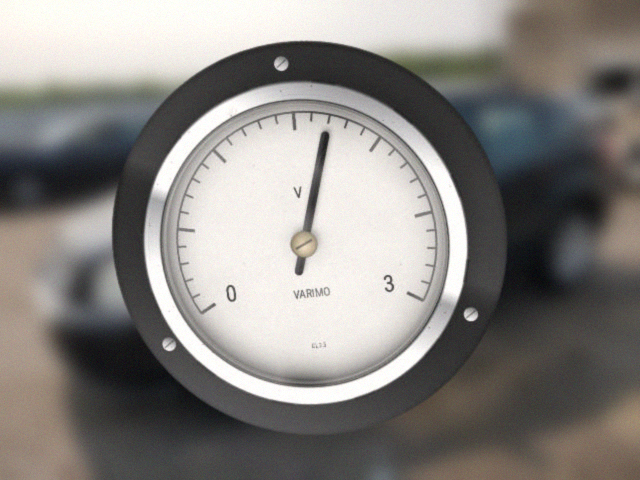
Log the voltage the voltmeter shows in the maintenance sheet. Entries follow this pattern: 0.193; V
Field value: 1.7; V
